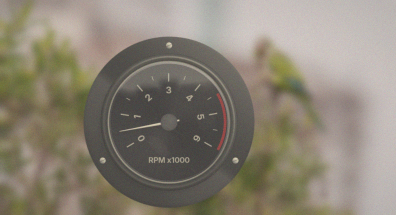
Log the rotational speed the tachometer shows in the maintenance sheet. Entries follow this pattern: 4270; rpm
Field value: 500; rpm
